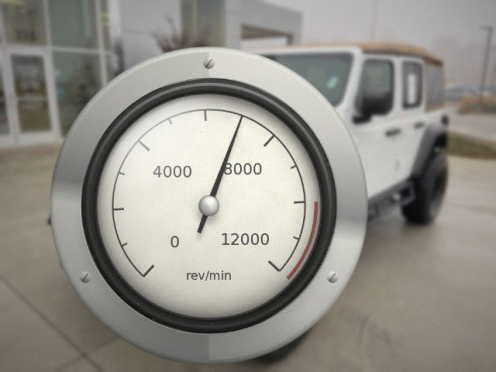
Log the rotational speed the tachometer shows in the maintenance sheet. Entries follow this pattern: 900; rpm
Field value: 7000; rpm
